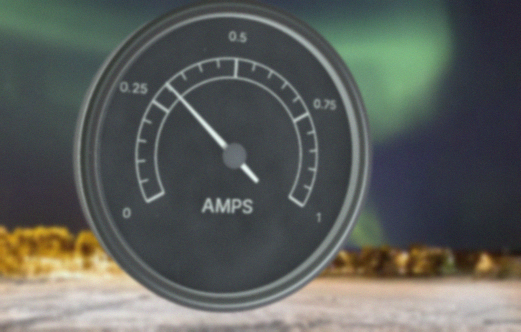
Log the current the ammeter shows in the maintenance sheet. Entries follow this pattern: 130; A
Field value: 0.3; A
